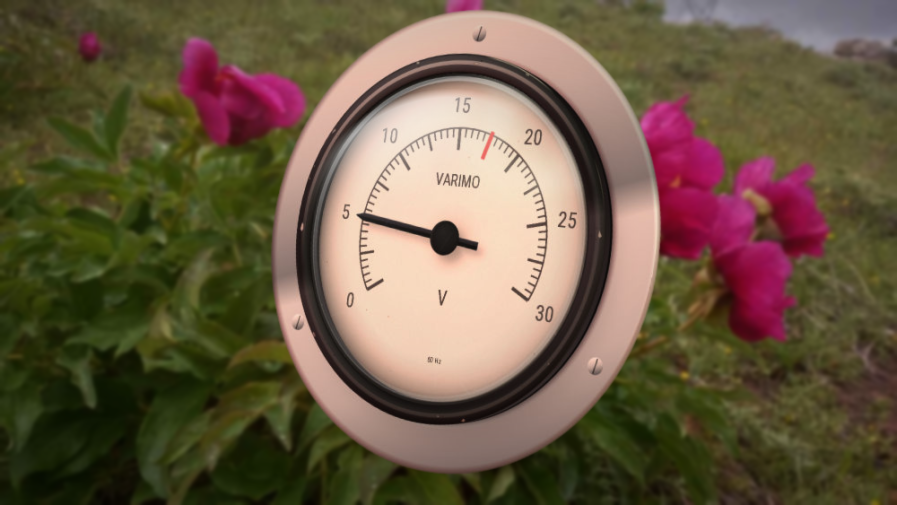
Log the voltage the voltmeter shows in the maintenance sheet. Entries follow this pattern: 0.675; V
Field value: 5; V
